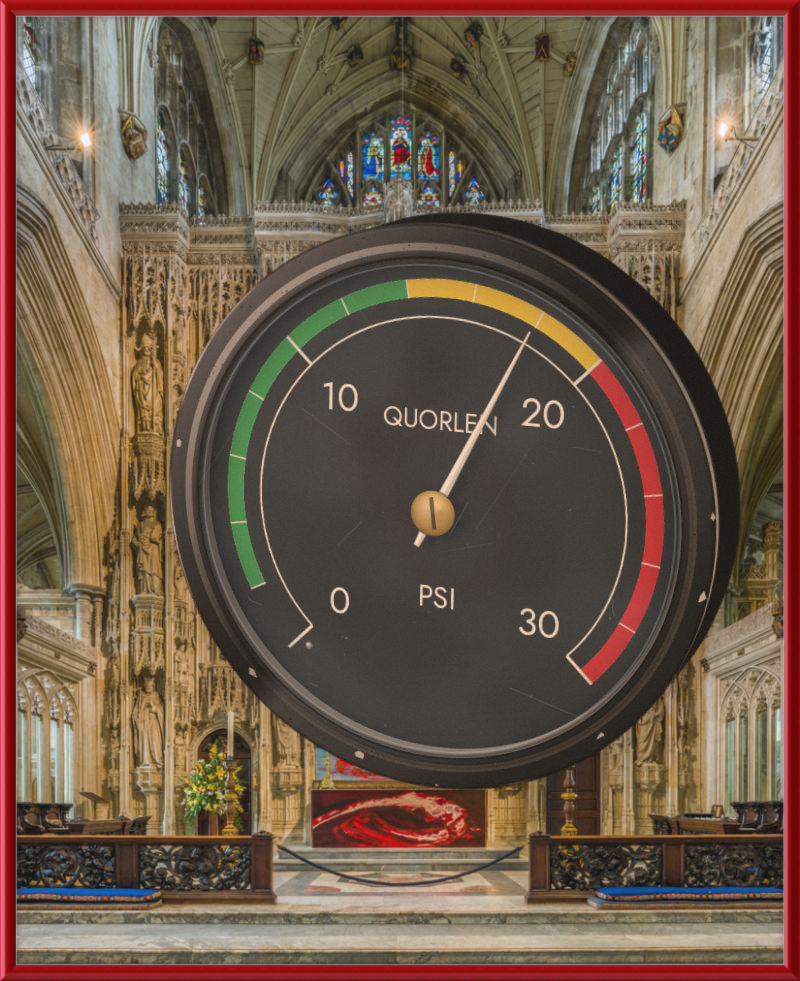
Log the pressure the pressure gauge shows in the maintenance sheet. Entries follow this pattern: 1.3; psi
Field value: 18; psi
